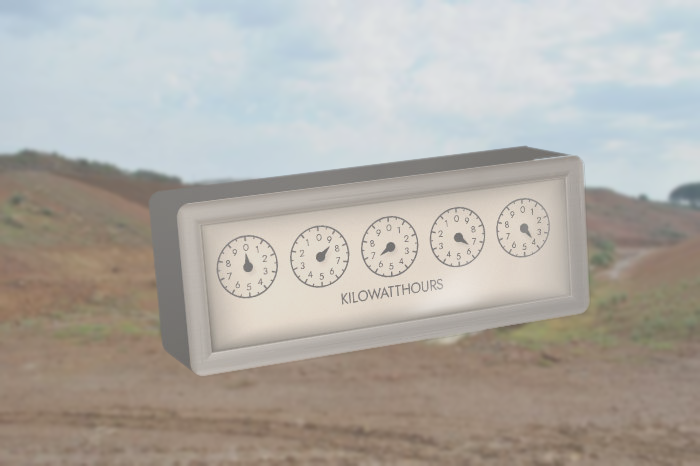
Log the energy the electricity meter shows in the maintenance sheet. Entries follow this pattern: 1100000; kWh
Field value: 98664; kWh
